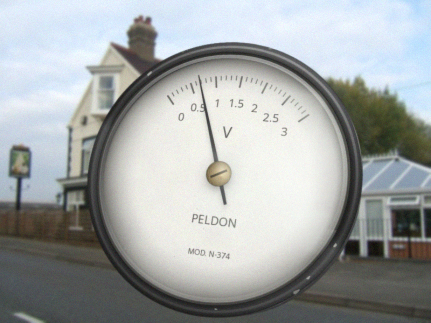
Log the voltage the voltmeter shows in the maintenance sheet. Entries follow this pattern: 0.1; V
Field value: 0.7; V
